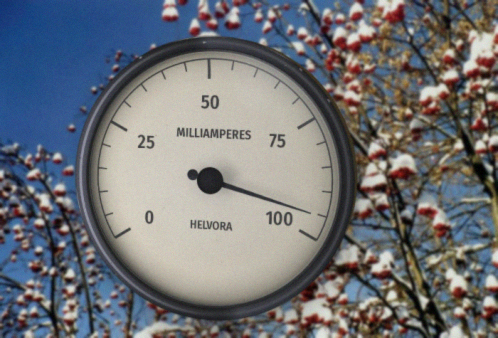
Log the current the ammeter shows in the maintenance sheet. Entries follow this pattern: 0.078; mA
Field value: 95; mA
